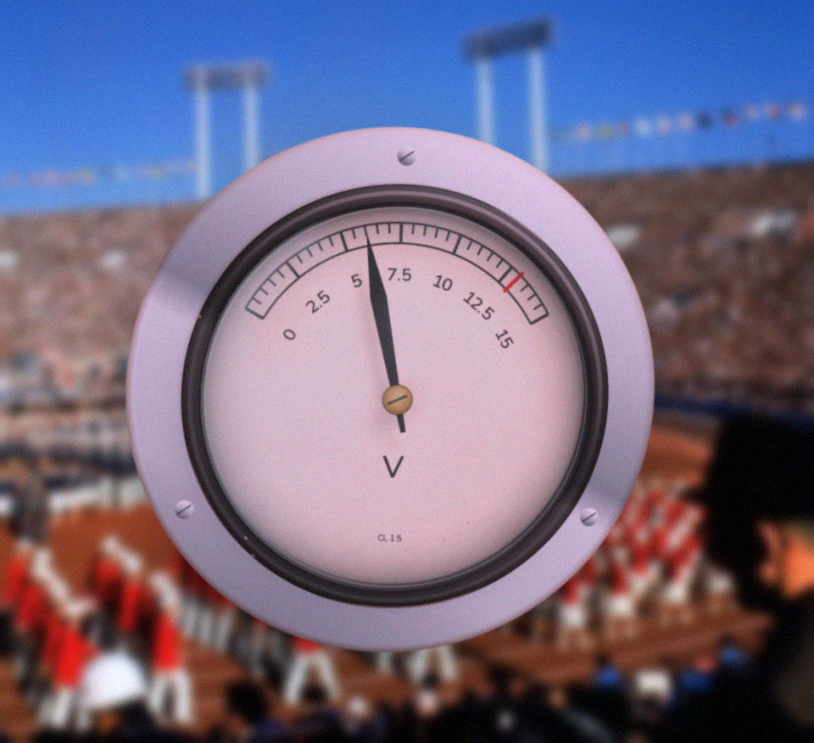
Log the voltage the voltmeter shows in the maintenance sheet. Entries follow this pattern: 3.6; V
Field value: 6; V
